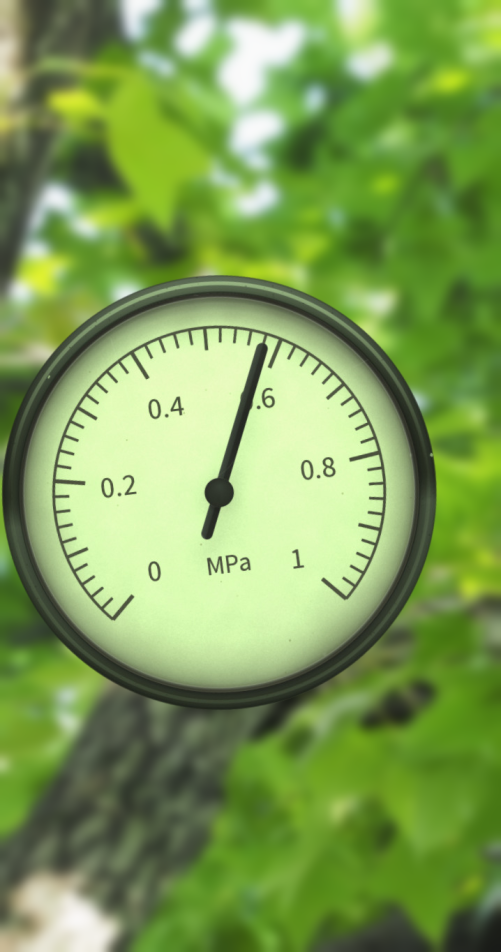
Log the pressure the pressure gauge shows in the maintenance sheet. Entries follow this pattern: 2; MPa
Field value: 0.58; MPa
